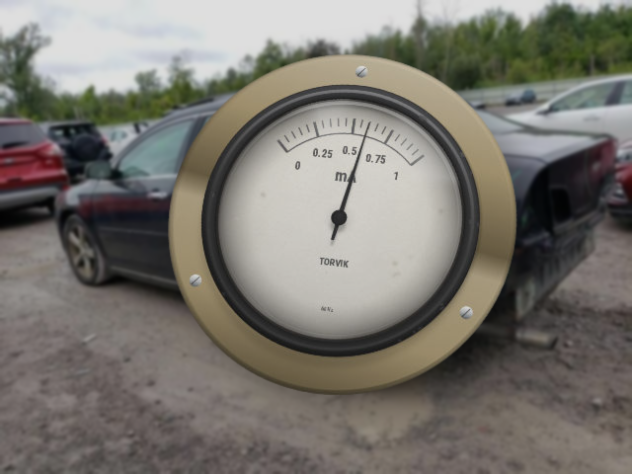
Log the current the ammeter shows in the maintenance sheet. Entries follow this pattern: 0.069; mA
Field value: 0.6; mA
